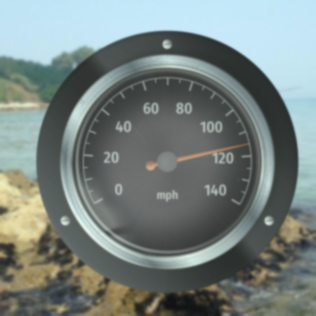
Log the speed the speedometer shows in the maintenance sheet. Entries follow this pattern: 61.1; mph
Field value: 115; mph
